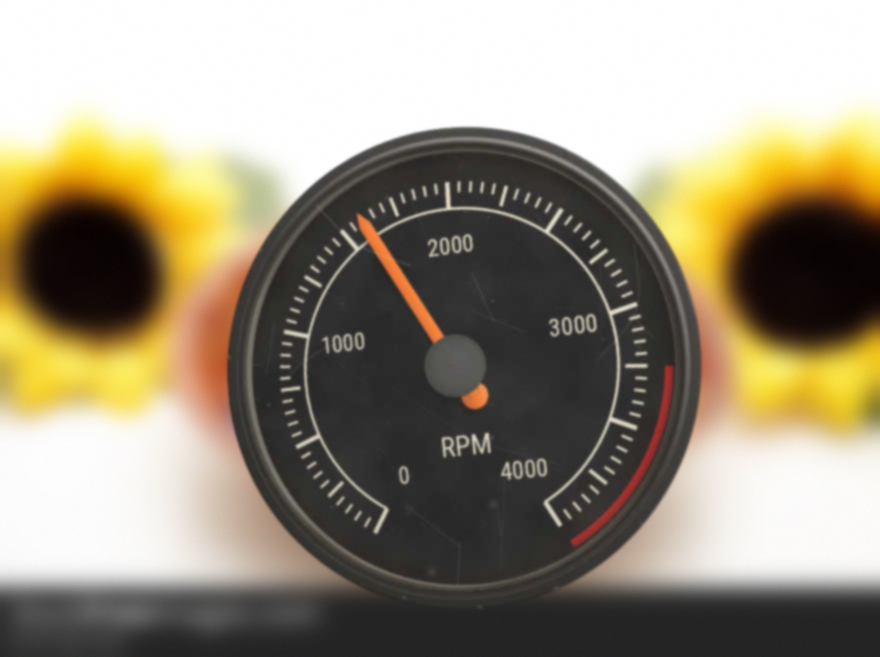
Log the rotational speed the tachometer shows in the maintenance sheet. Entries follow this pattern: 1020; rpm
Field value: 1600; rpm
